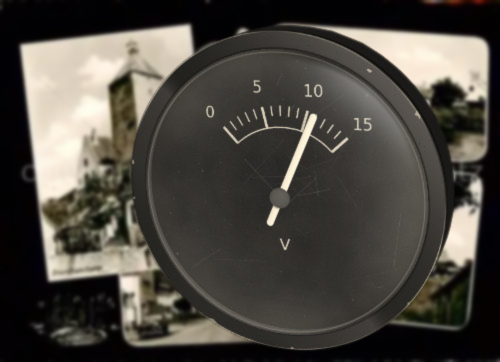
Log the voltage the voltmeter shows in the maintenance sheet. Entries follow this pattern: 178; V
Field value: 11; V
